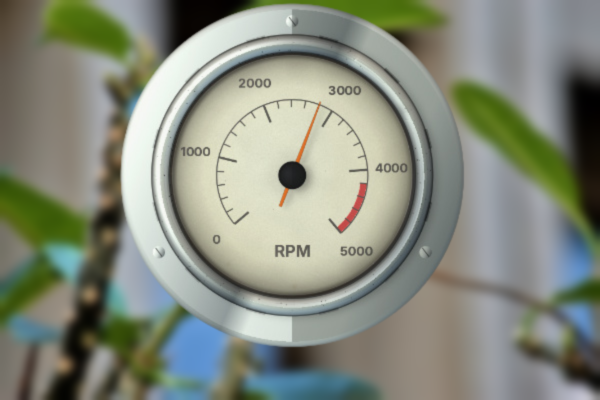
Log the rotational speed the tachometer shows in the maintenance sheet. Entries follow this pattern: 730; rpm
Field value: 2800; rpm
